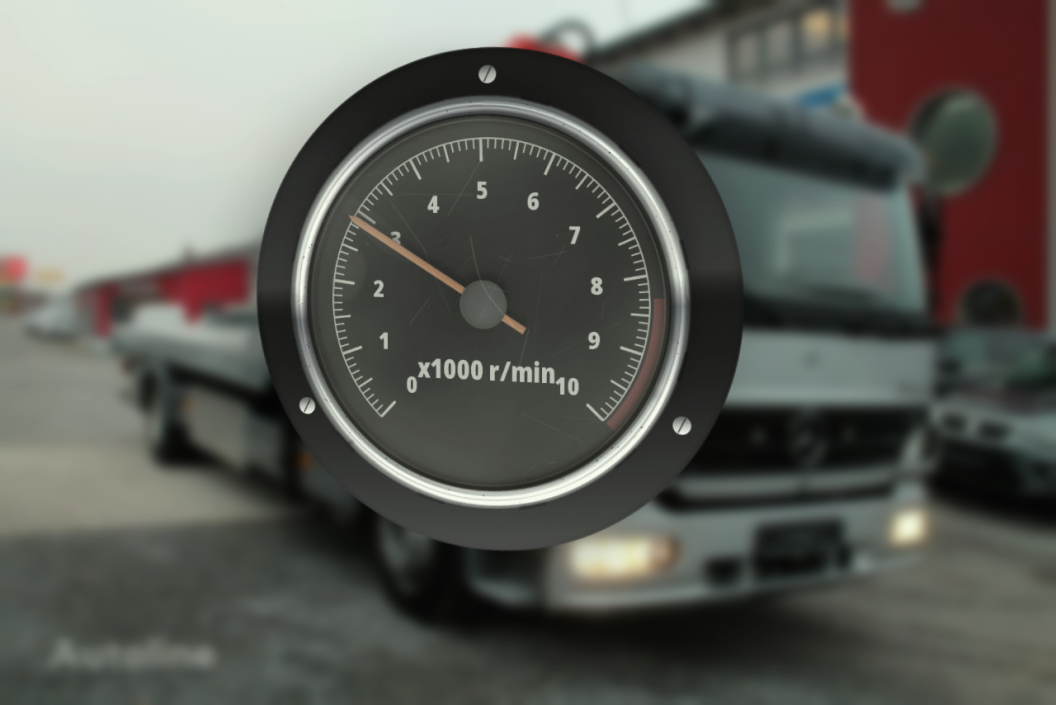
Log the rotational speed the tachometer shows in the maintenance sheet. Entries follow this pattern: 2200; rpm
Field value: 2900; rpm
